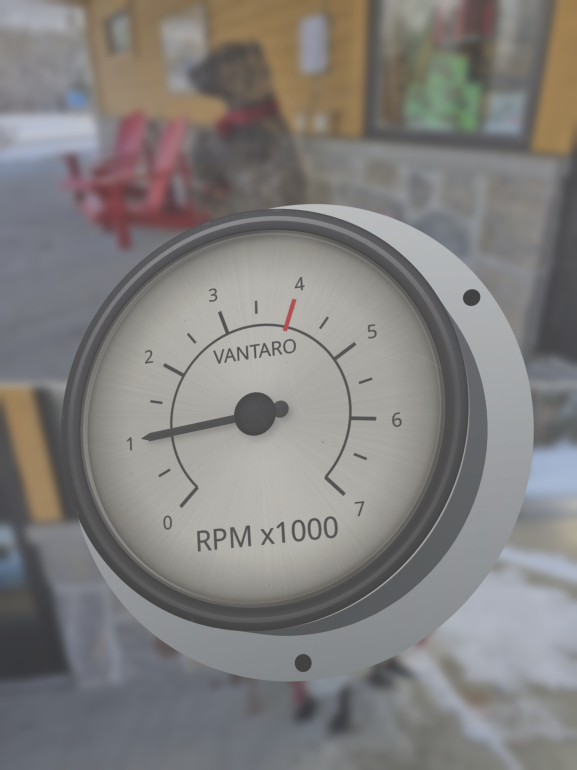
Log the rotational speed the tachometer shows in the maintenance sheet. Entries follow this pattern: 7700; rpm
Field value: 1000; rpm
